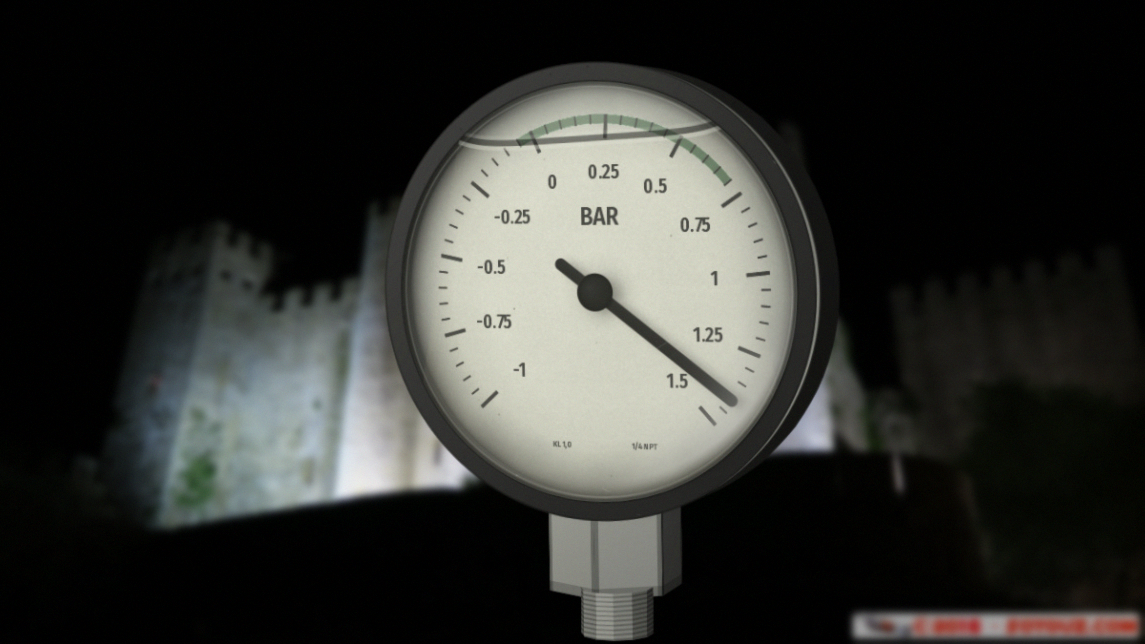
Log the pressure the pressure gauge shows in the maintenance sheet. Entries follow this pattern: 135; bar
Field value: 1.4; bar
